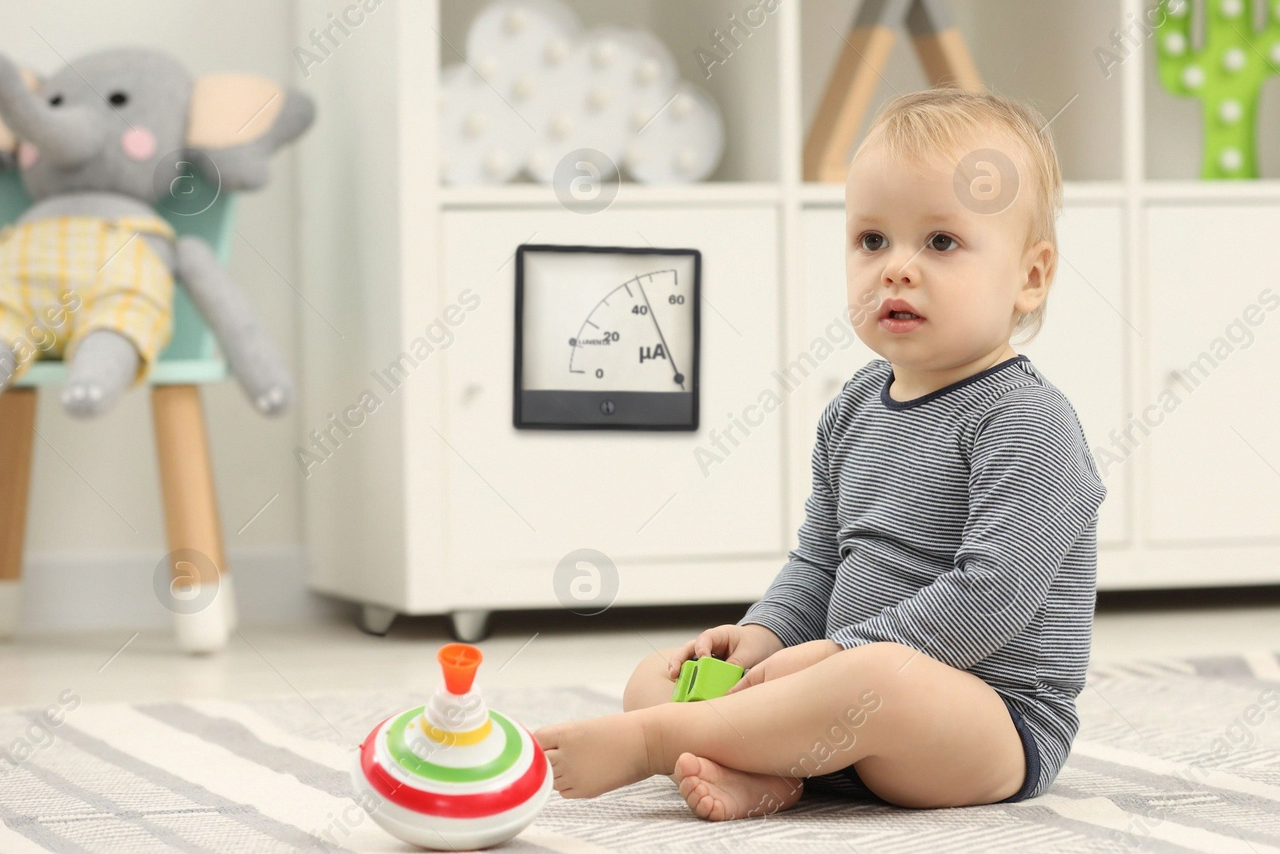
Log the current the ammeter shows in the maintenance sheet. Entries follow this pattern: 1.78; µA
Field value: 45; µA
